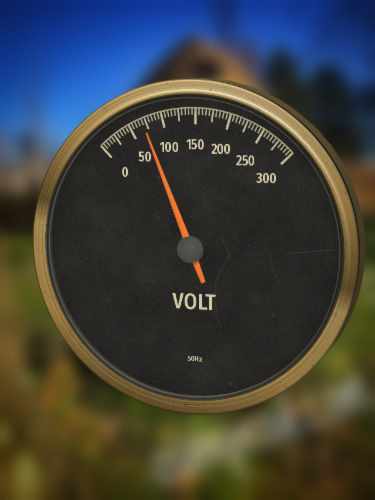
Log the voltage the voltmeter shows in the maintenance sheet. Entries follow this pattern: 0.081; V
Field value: 75; V
